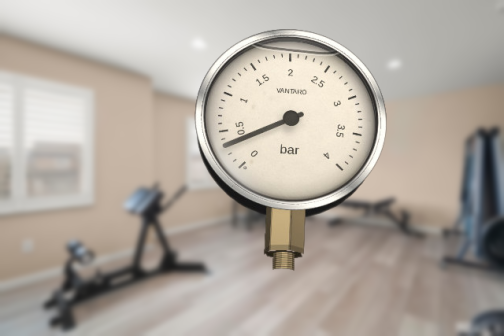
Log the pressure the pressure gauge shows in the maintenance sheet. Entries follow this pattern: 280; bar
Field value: 0.3; bar
